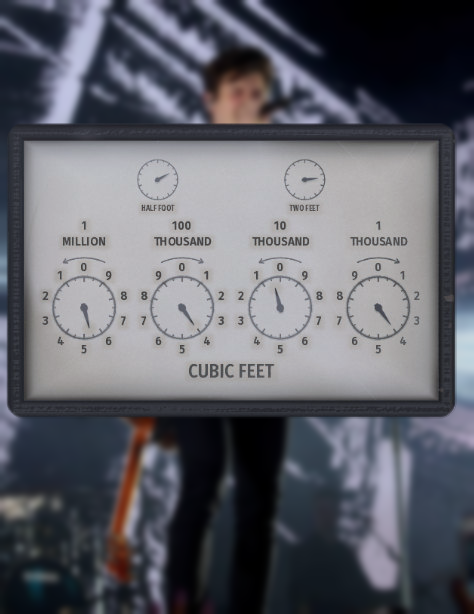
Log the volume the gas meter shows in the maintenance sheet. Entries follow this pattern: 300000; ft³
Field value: 540400; ft³
